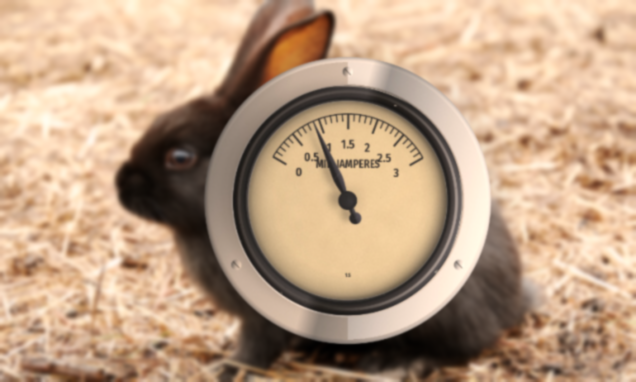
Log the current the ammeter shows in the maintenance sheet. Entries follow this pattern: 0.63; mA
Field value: 0.9; mA
